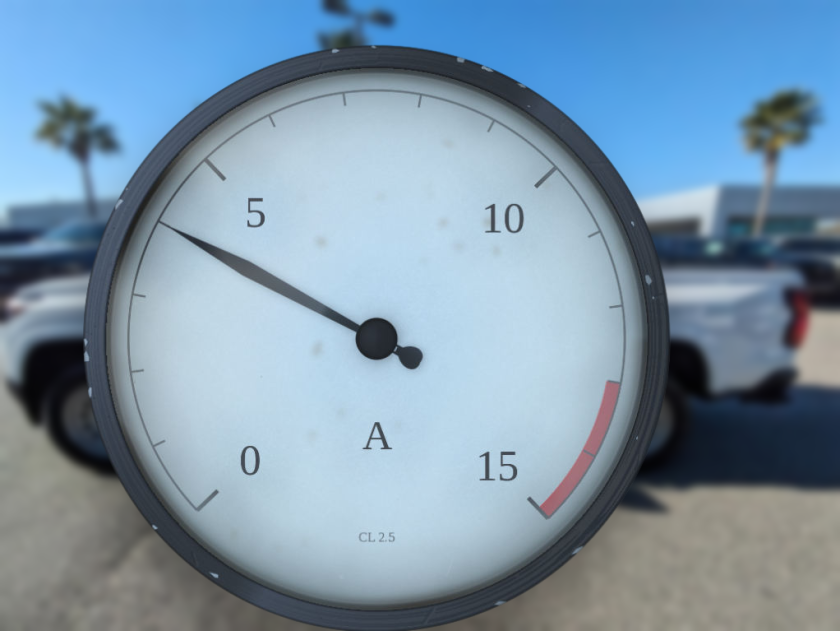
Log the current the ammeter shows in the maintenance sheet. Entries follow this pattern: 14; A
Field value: 4; A
